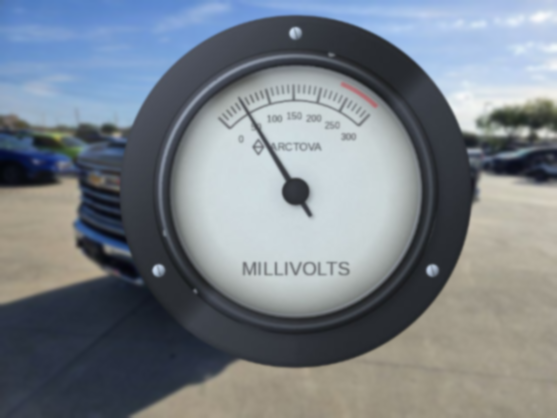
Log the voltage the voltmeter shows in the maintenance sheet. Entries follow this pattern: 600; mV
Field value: 50; mV
